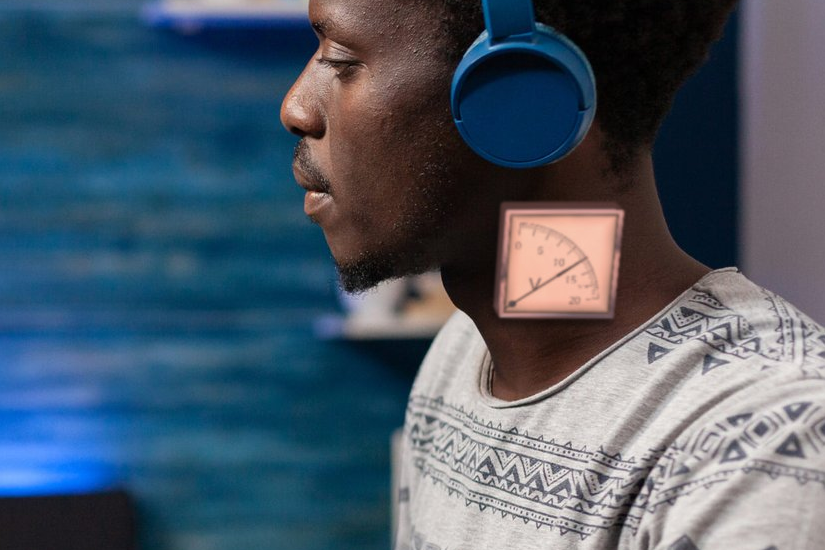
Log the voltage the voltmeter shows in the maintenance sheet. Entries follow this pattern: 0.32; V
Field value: 12.5; V
